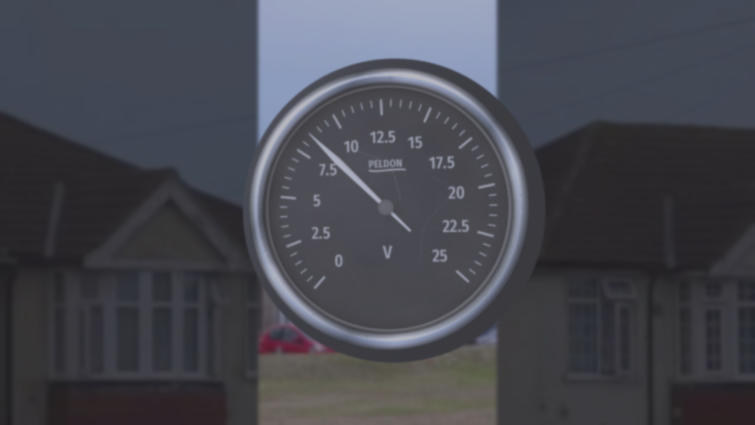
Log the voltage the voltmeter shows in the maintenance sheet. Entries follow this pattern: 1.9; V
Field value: 8.5; V
